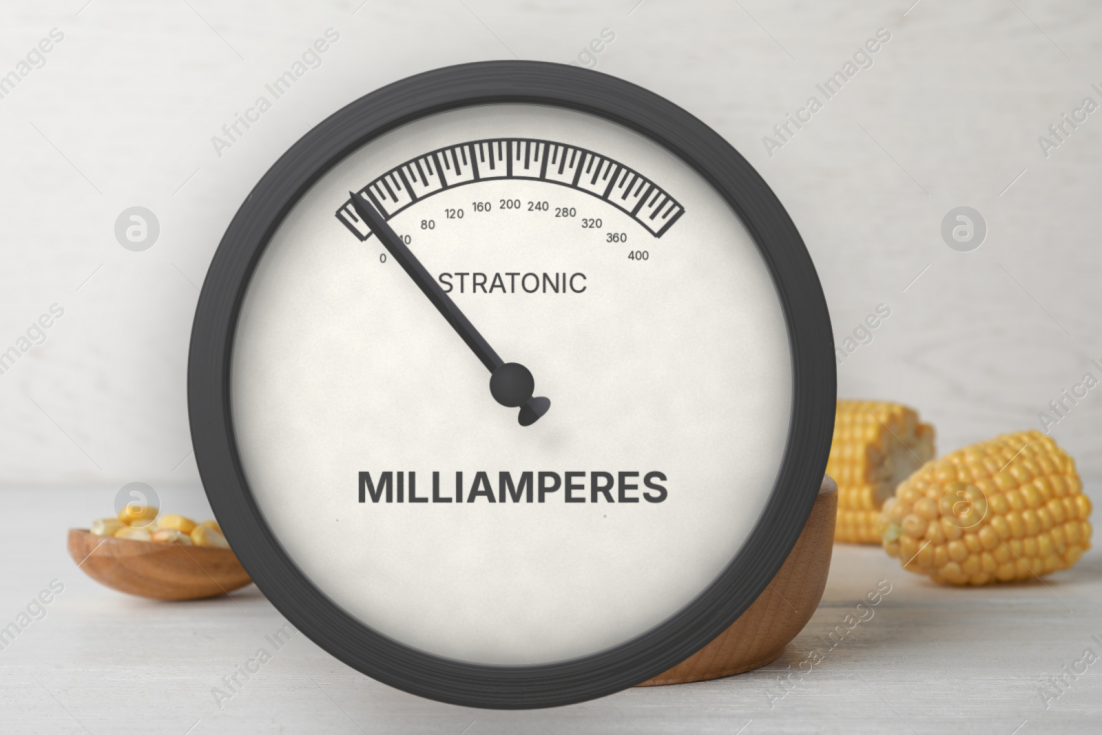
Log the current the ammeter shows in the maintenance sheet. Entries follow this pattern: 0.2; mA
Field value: 25; mA
